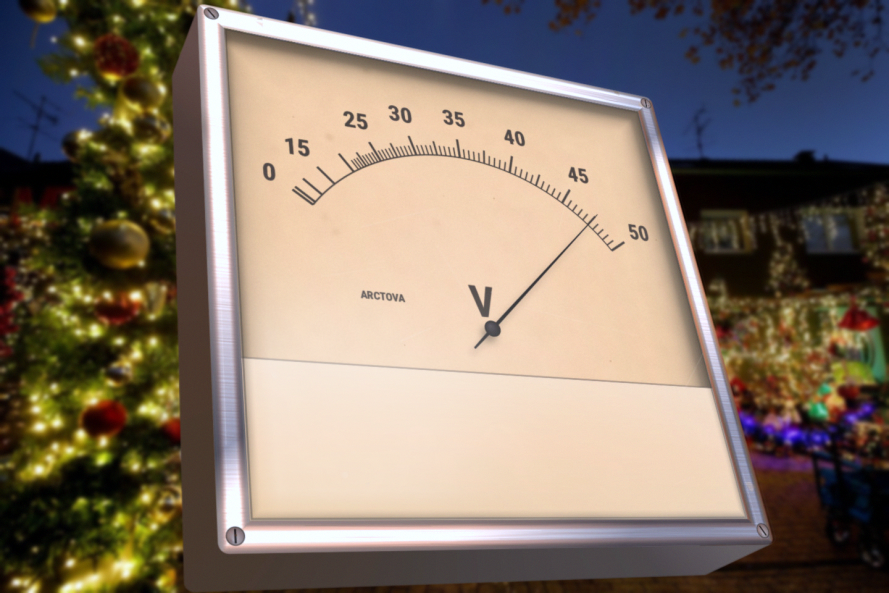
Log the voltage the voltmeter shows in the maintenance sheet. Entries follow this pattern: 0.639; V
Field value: 47.5; V
